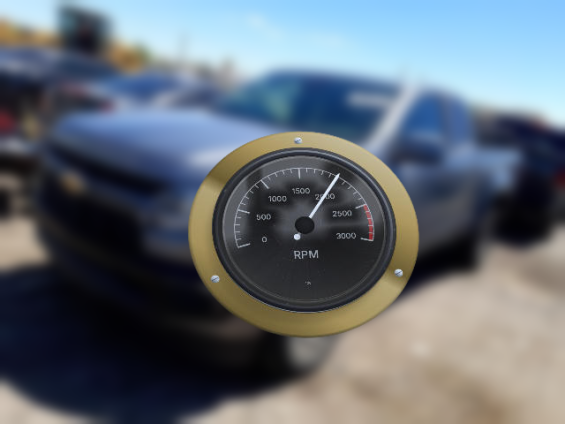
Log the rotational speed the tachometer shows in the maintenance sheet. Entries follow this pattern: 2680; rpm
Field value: 2000; rpm
